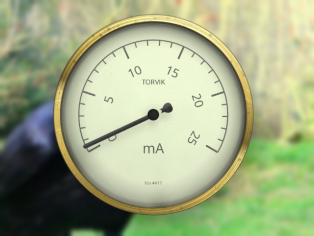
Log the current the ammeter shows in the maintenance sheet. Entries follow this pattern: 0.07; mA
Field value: 0.5; mA
